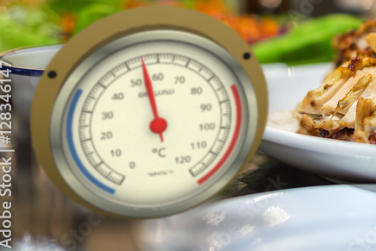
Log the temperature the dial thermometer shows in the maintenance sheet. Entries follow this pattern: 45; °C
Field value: 55; °C
